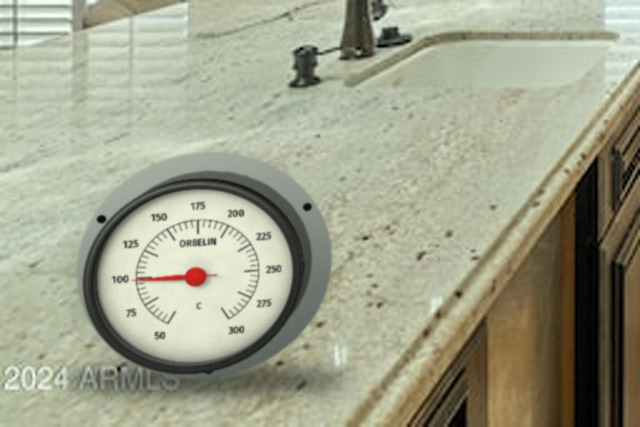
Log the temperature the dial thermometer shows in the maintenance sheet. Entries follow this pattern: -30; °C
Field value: 100; °C
